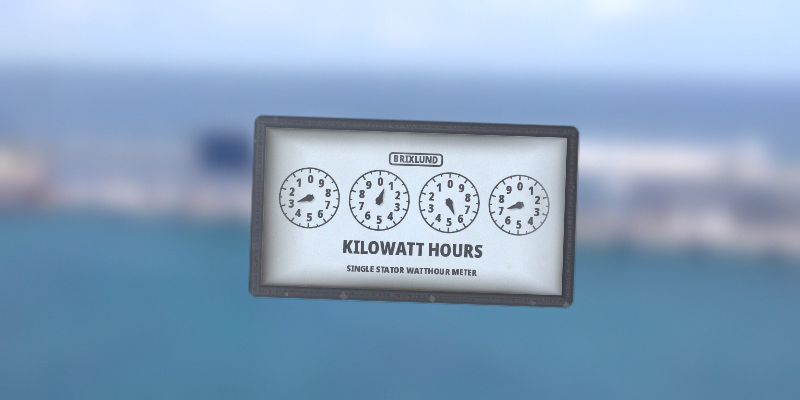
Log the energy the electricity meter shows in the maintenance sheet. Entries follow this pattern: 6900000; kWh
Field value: 3057; kWh
